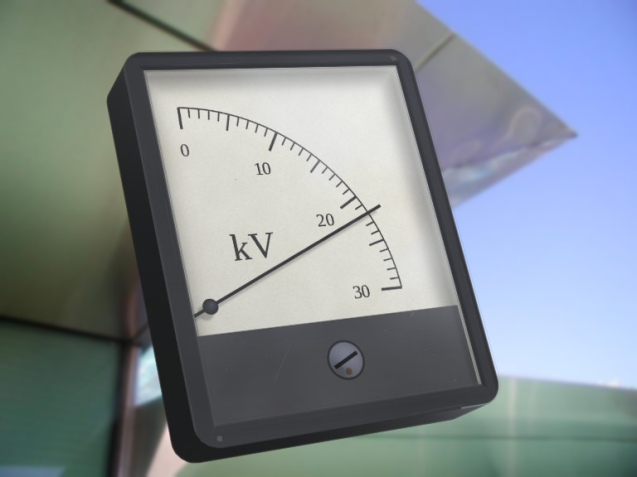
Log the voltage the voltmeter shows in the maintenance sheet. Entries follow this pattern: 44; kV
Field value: 22; kV
